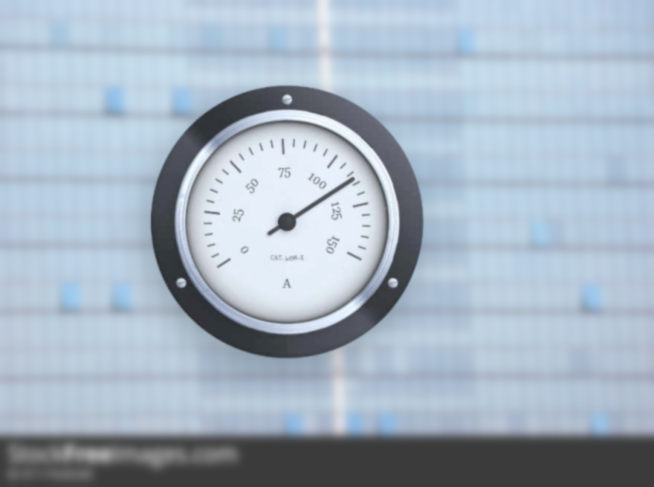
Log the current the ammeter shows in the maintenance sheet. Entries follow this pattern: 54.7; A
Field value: 112.5; A
